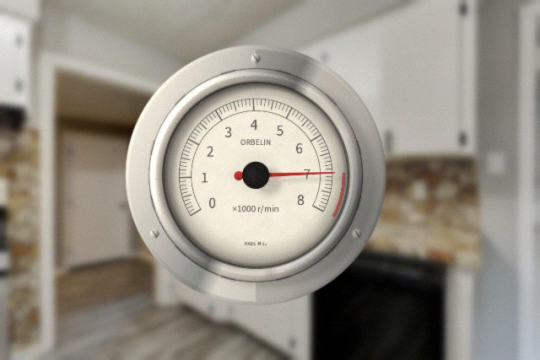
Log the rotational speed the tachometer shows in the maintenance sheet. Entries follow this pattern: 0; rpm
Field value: 7000; rpm
